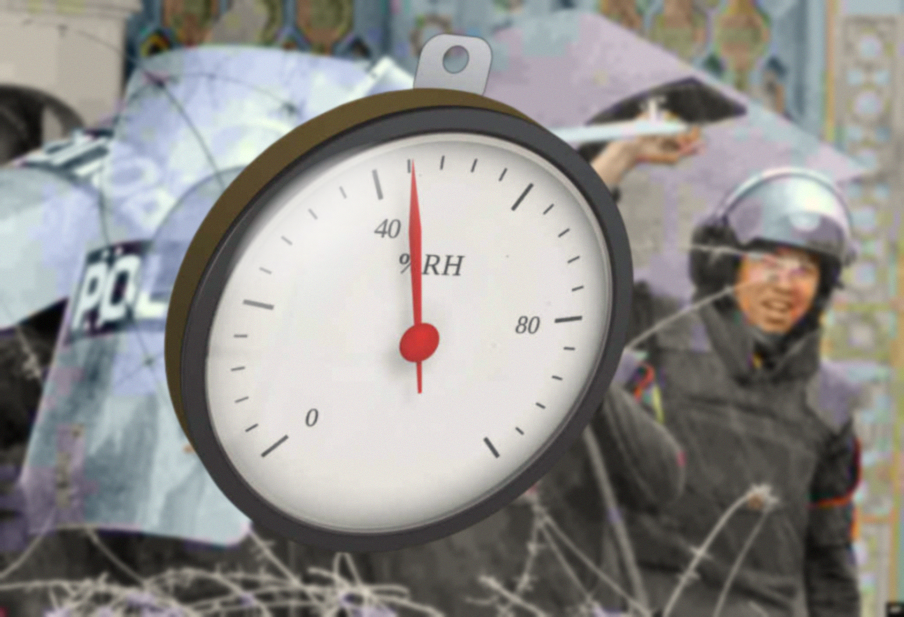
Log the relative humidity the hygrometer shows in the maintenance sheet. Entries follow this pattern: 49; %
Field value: 44; %
